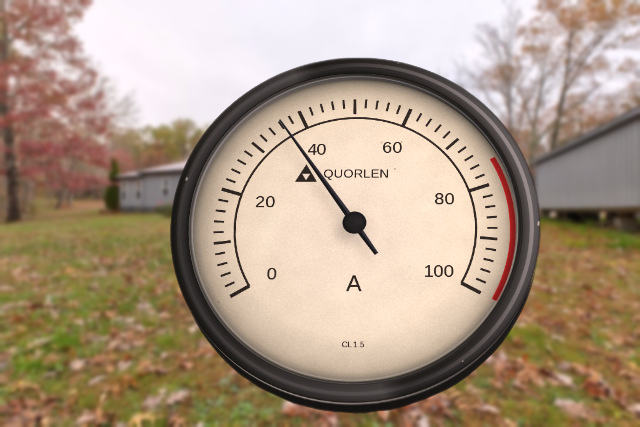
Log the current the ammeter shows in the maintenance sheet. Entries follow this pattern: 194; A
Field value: 36; A
